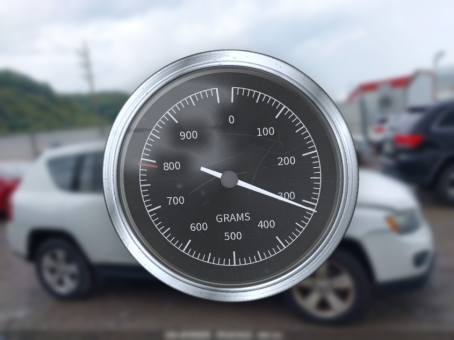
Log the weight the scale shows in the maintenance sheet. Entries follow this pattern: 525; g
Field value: 310; g
